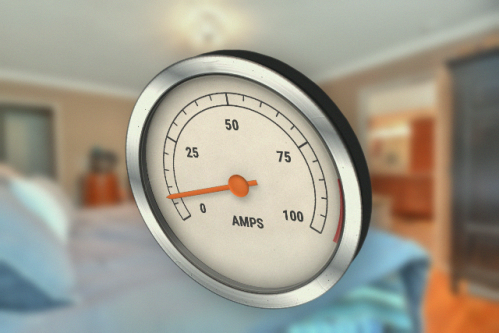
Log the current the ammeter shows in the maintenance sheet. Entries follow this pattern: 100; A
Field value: 7.5; A
